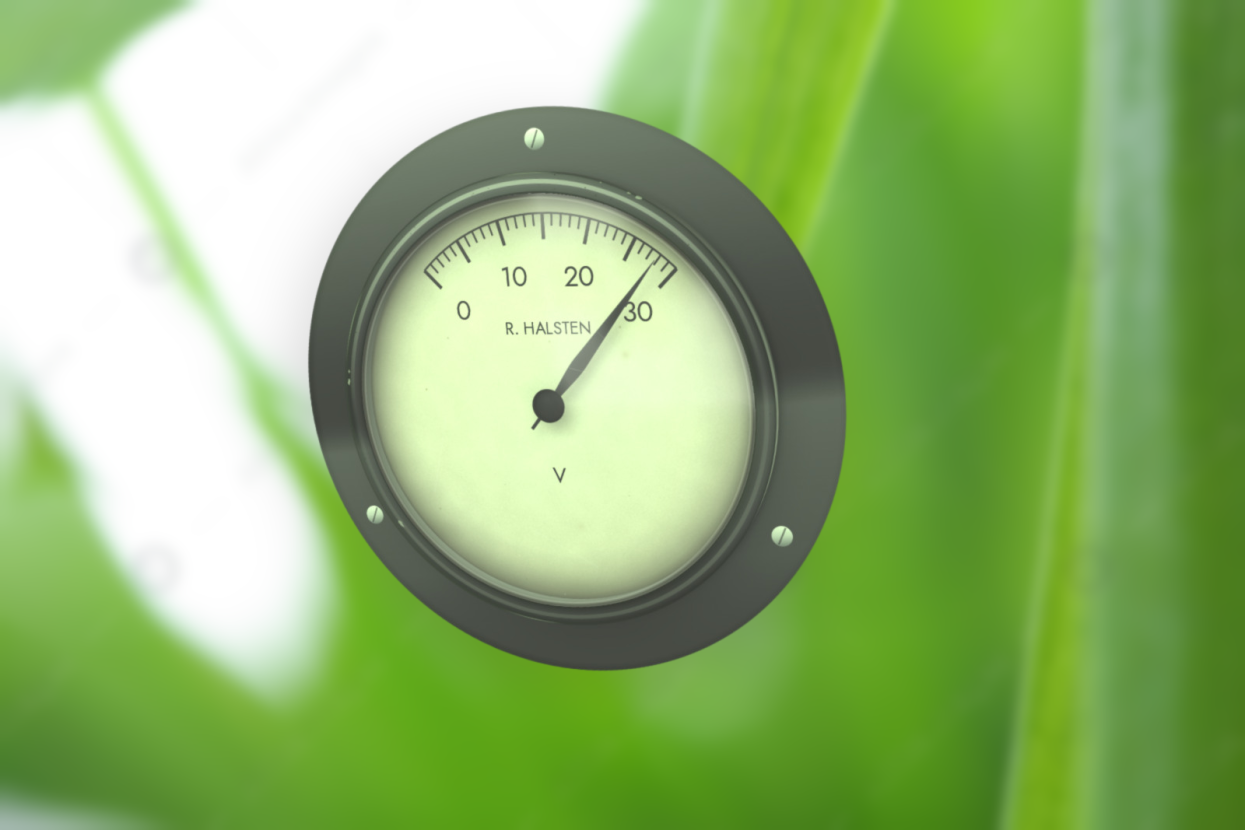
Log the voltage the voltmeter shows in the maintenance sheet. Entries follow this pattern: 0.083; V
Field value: 28; V
